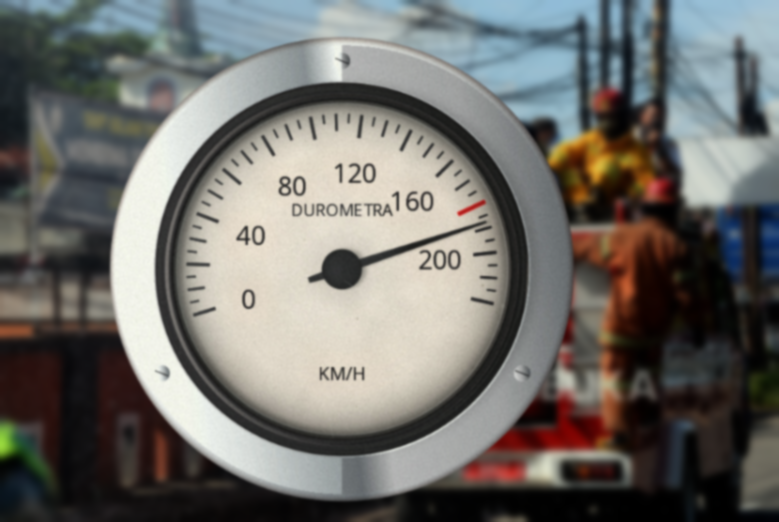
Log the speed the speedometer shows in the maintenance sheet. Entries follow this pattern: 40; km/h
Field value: 187.5; km/h
